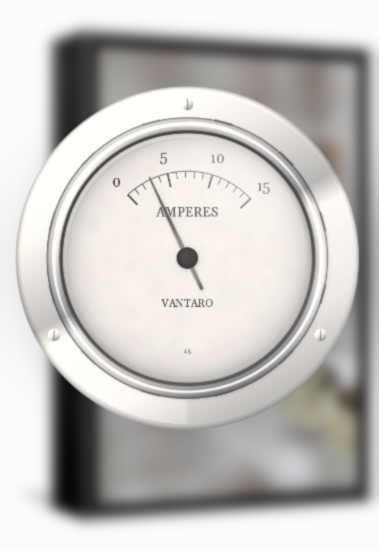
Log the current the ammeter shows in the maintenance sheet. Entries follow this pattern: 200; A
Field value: 3; A
